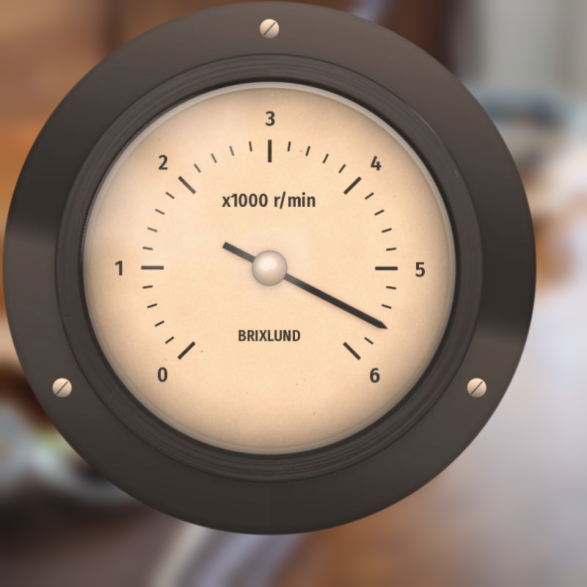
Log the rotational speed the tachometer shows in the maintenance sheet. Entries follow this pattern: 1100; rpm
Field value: 5600; rpm
